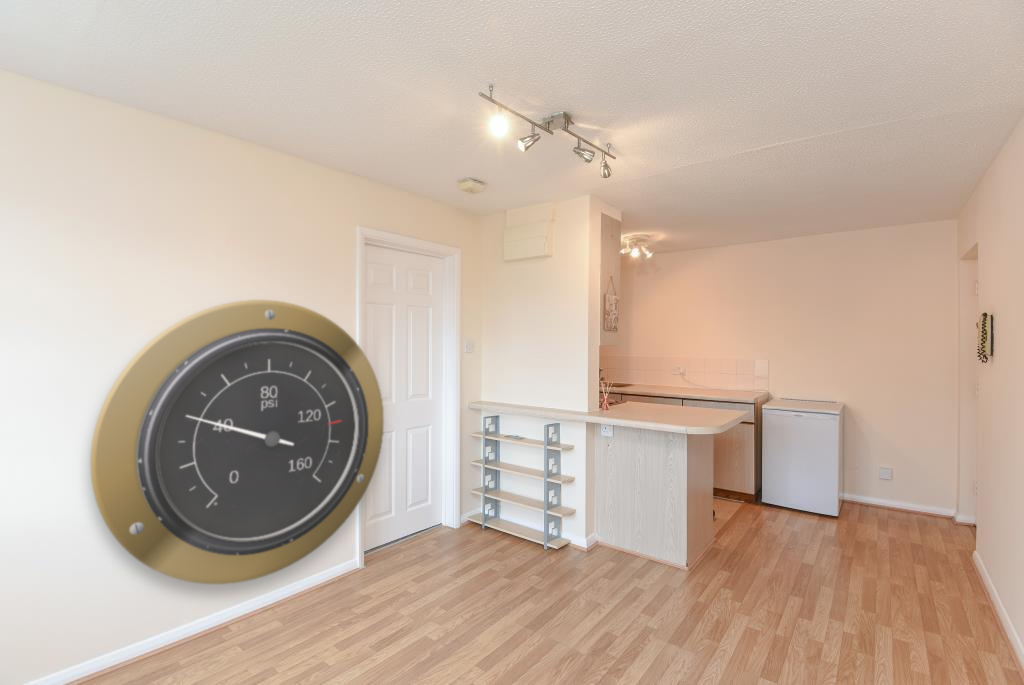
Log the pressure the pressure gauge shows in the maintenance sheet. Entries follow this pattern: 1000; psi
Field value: 40; psi
